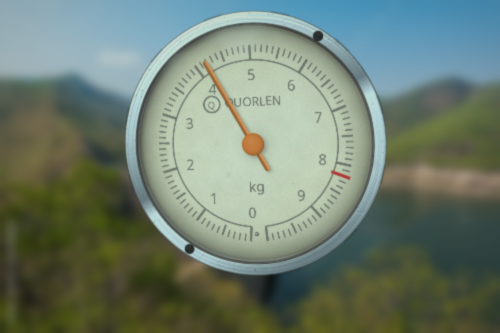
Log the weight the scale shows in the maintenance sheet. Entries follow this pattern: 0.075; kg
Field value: 4.2; kg
